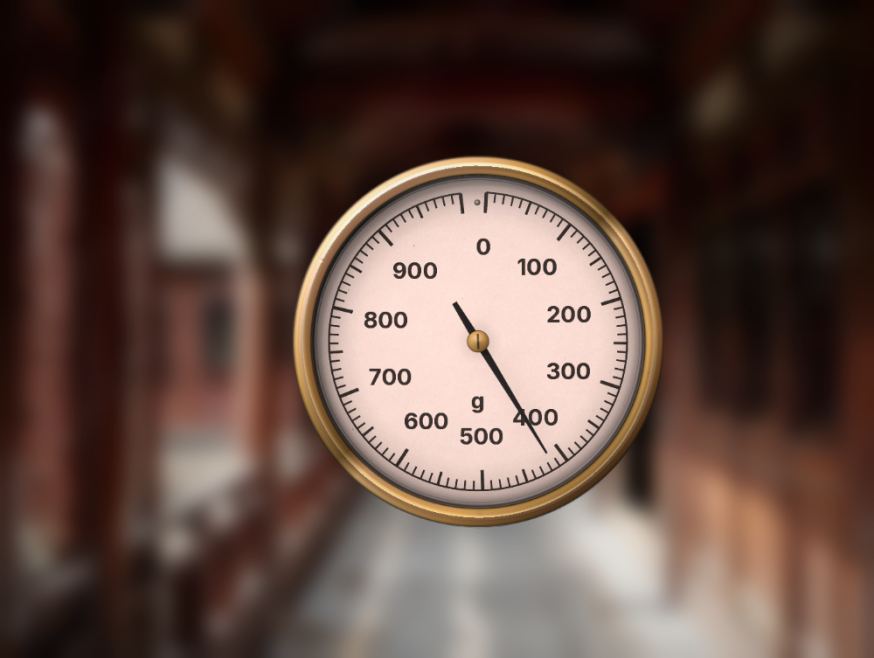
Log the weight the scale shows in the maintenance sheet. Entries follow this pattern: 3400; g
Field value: 415; g
